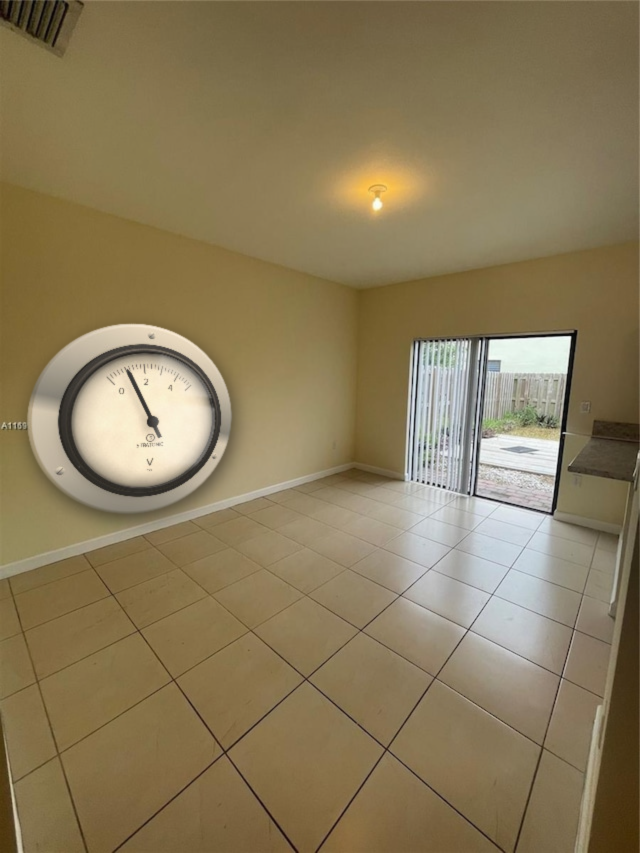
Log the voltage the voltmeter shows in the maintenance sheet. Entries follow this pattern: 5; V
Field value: 1; V
